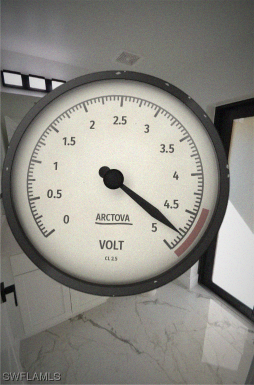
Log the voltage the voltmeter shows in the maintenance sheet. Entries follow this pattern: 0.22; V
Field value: 4.8; V
